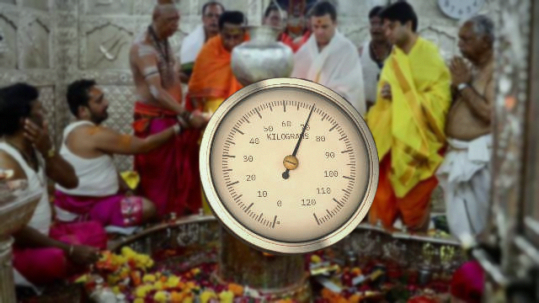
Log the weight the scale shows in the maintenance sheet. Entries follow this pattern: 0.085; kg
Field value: 70; kg
